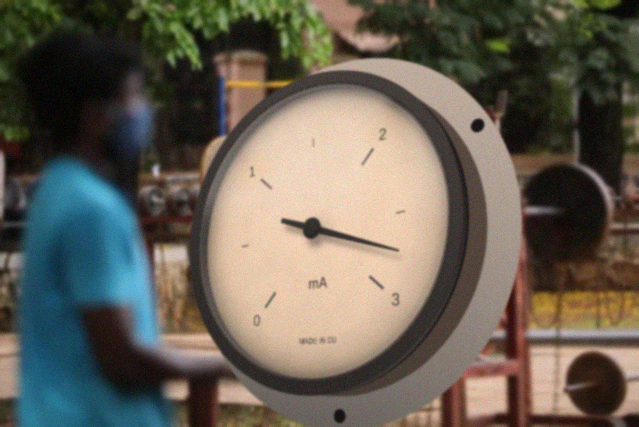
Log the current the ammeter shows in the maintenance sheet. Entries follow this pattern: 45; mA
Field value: 2.75; mA
